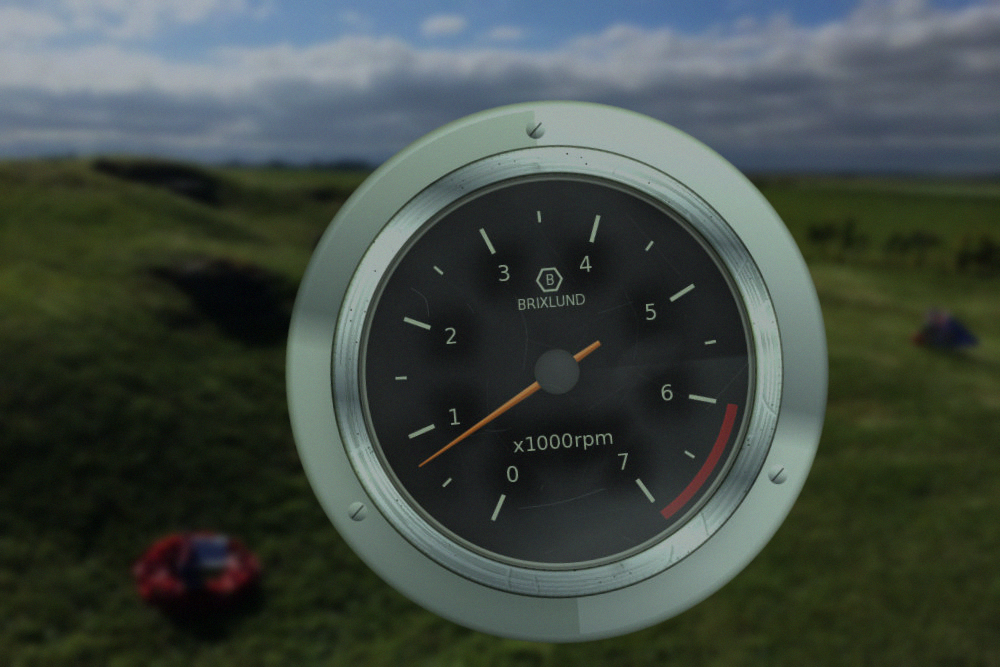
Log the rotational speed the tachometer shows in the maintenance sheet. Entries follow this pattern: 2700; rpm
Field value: 750; rpm
